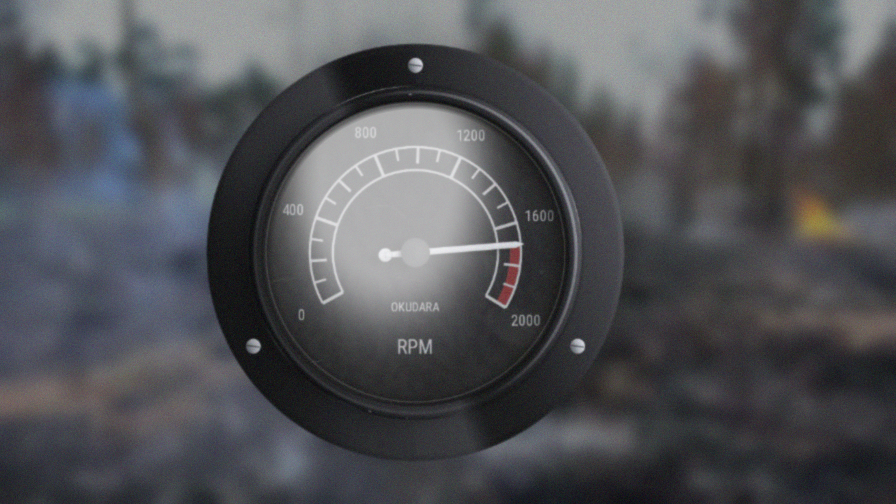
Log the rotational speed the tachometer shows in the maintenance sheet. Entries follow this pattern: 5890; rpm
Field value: 1700; rpm
